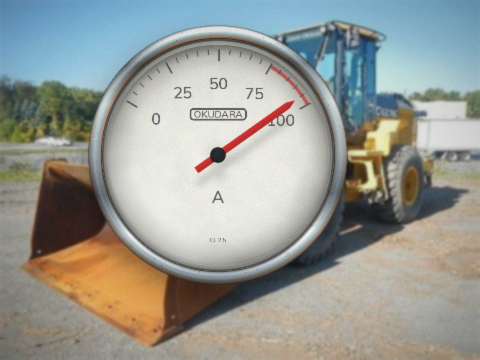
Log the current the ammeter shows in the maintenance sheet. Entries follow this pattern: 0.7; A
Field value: 95; A
